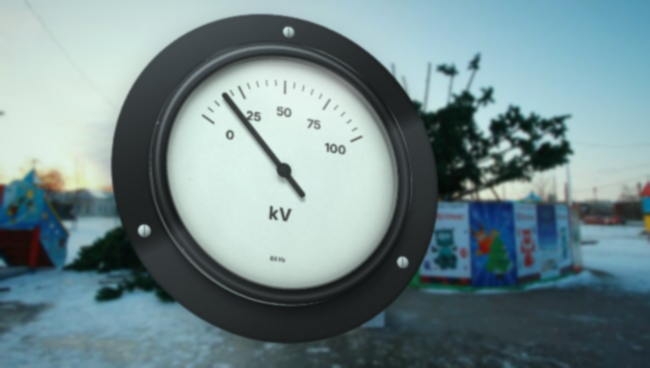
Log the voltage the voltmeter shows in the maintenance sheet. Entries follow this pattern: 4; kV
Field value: 15; kV
